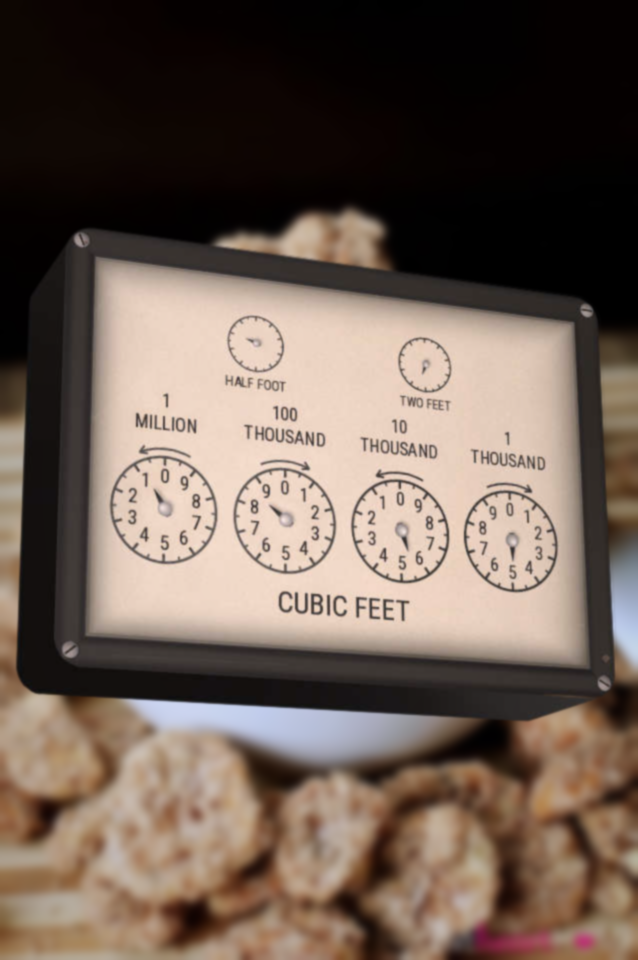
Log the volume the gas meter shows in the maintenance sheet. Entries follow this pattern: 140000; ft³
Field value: 85500; ft³
